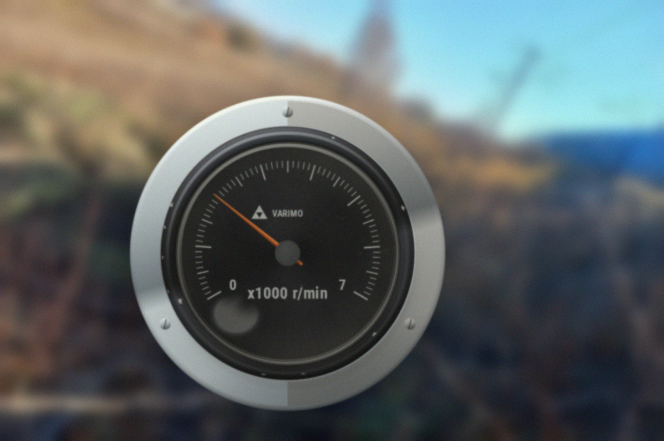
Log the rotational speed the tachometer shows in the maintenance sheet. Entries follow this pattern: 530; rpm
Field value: 2000; rpm
